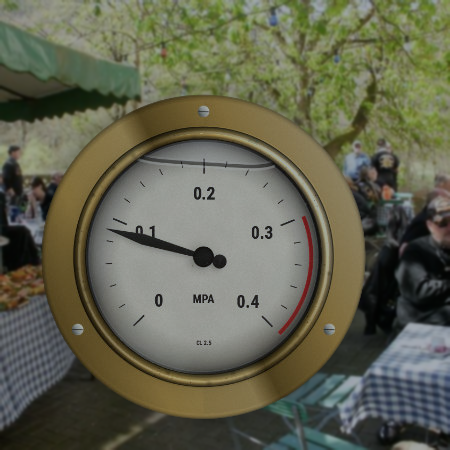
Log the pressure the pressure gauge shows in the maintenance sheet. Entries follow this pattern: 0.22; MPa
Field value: 0.09; MPa
